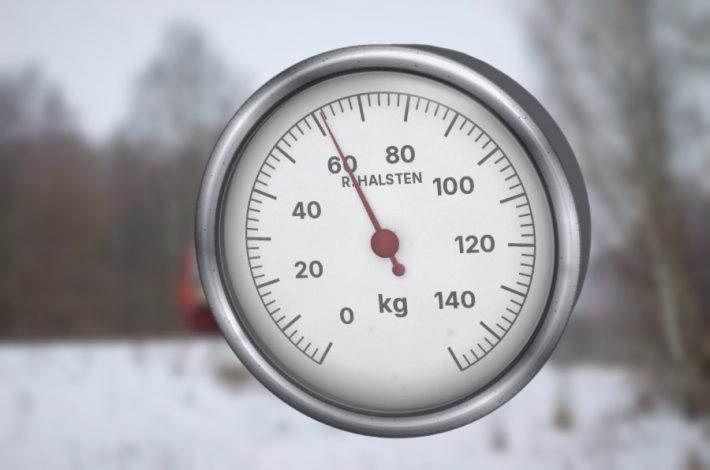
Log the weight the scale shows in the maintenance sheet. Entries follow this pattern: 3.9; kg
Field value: 62; kg
